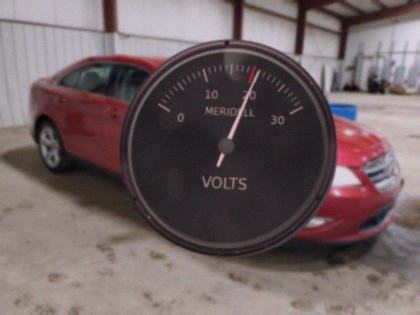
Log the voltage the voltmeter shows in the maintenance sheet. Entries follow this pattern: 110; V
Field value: 20; V
